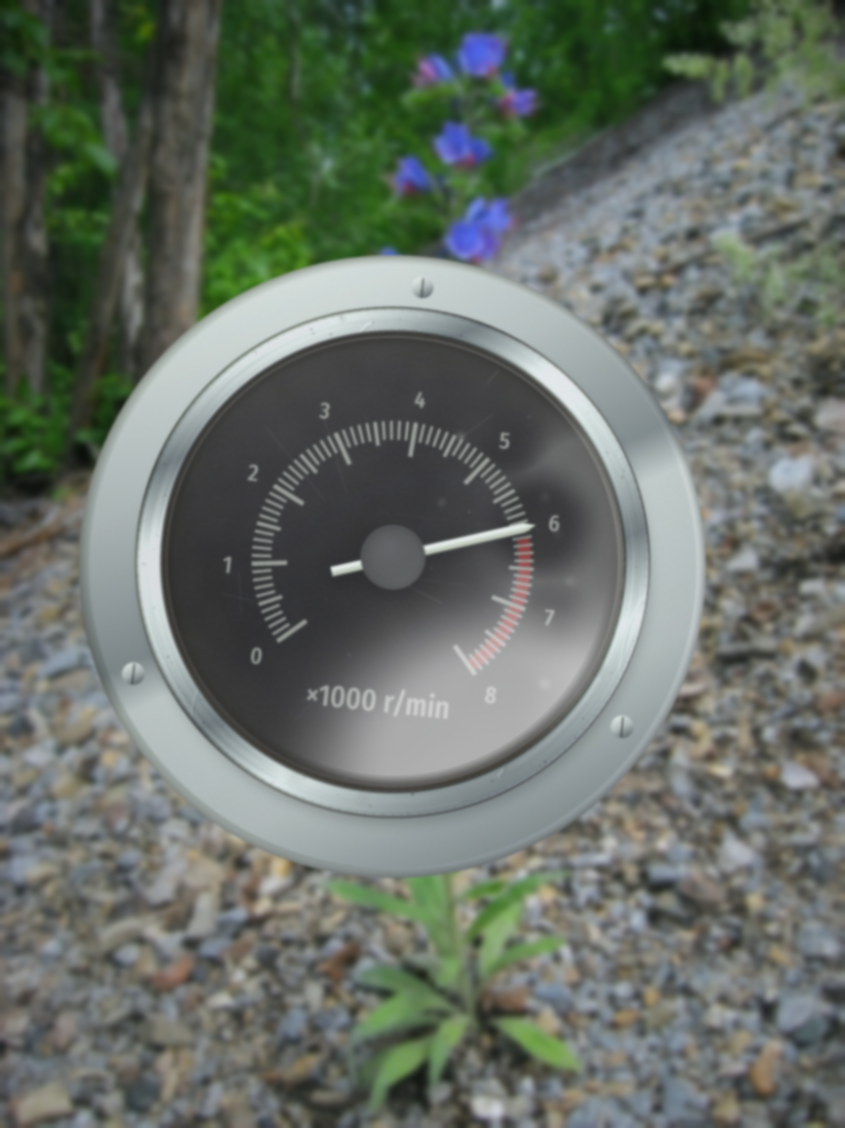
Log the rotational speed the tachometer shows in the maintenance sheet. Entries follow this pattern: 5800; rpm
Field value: 6000; rpm
